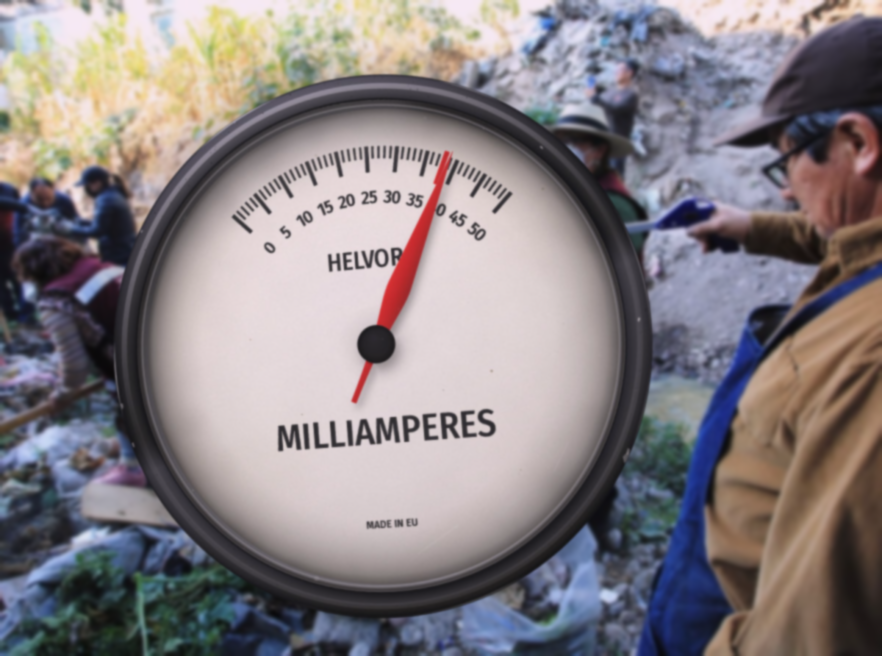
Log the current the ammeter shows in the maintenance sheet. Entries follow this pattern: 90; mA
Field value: 39; mA
